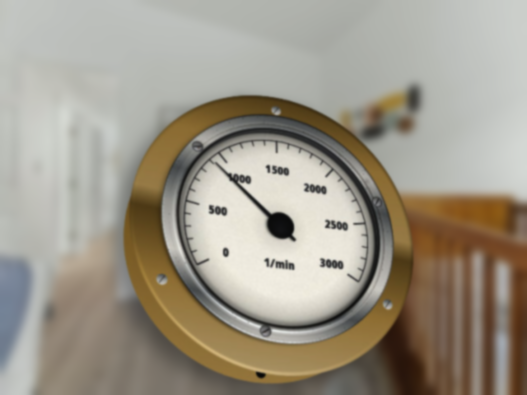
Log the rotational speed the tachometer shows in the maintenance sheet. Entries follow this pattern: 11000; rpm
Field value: 900; rpm
